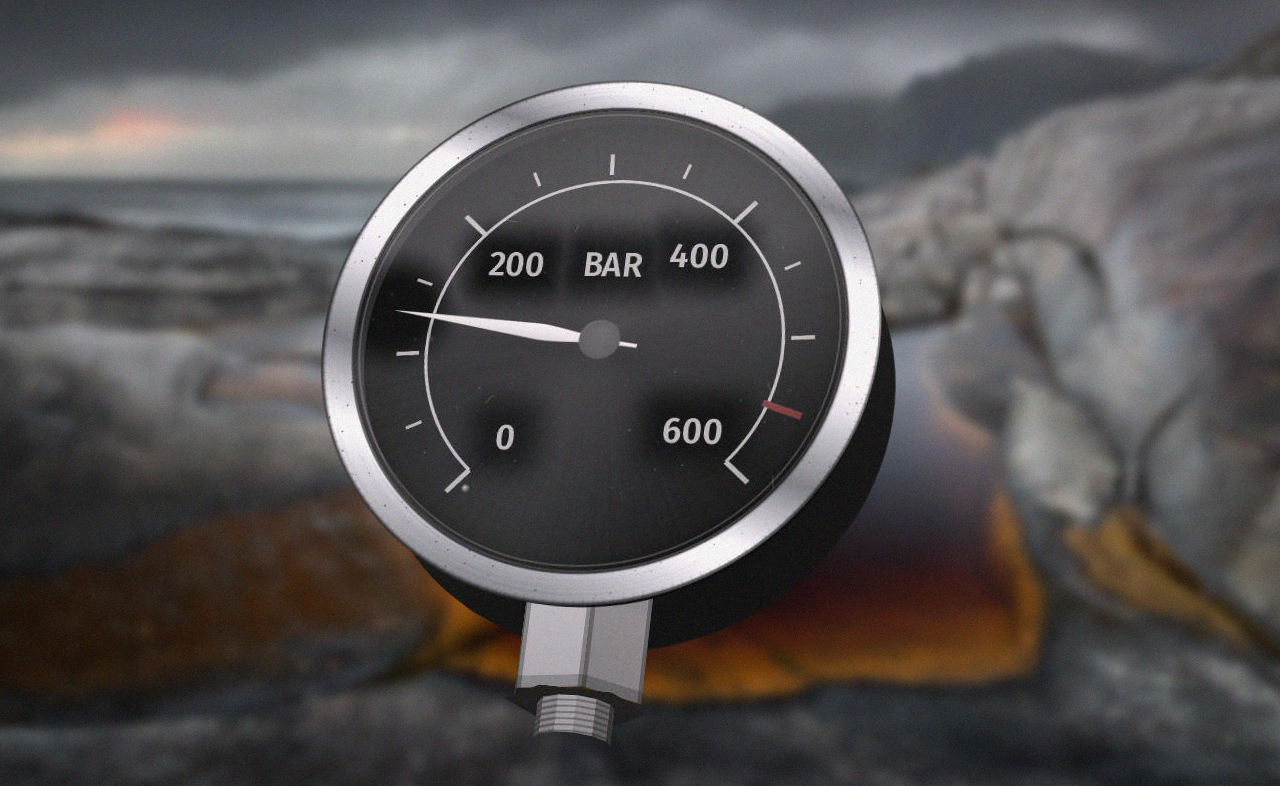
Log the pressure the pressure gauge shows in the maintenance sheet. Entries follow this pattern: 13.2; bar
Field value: 125; bar
